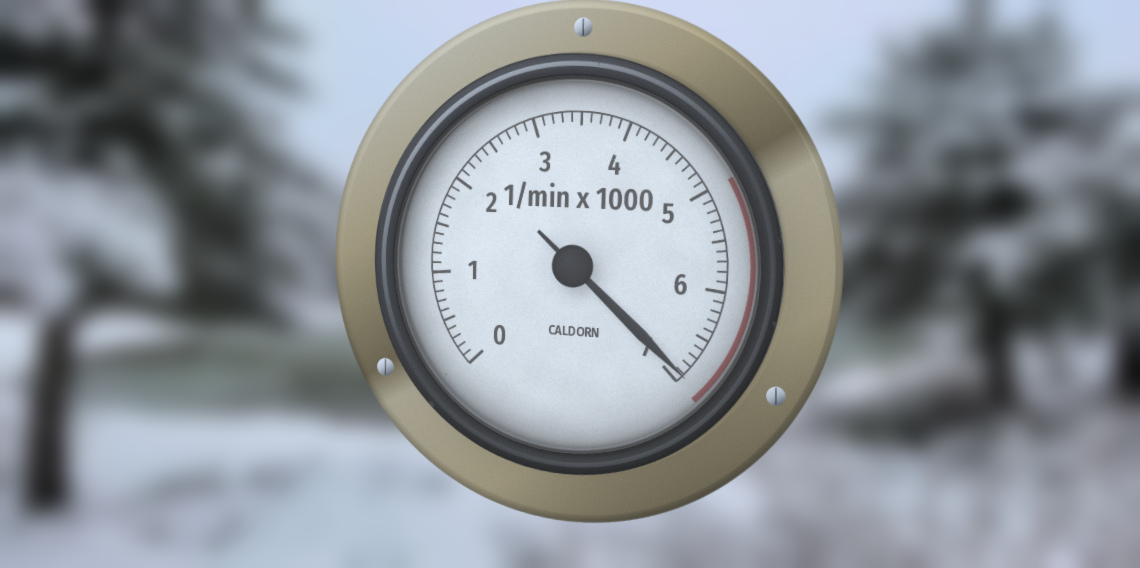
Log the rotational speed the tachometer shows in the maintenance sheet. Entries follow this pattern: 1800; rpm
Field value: 6900; rpm
